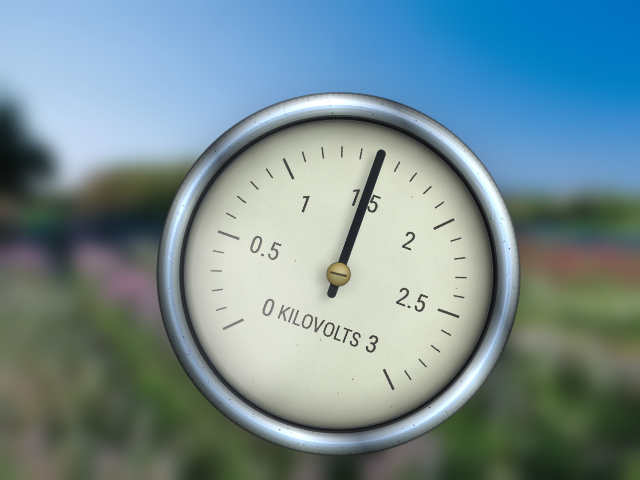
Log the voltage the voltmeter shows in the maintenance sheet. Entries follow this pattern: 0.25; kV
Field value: 1.5; kV
